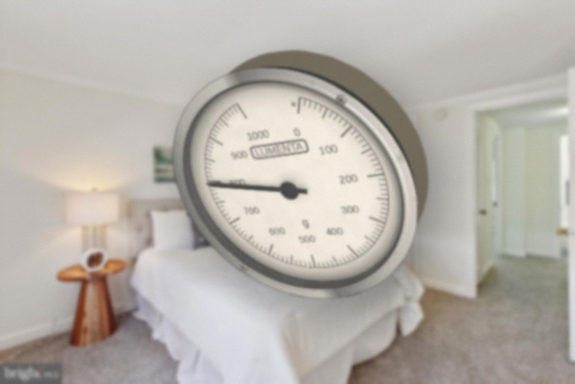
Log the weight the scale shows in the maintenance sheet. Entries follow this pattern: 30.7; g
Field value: 800; g
